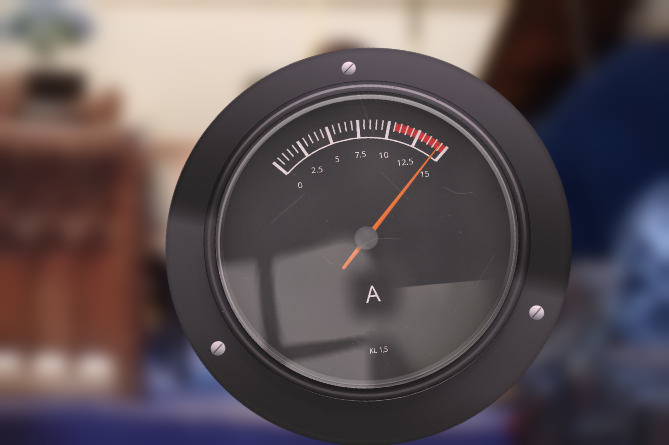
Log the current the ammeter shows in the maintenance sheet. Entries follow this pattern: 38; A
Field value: 14.5; A
